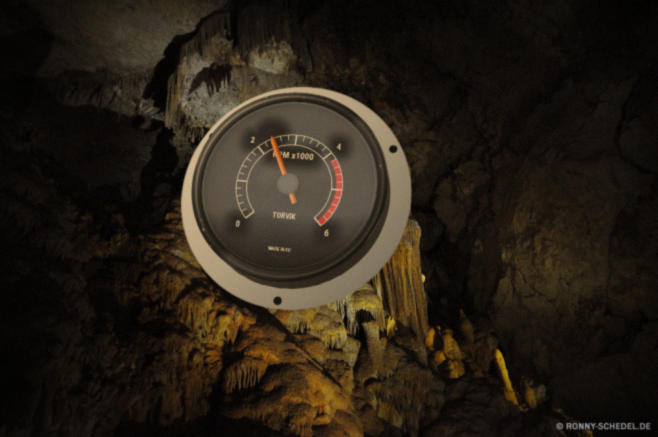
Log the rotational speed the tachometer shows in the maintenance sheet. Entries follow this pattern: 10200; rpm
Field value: 2400; rpm
